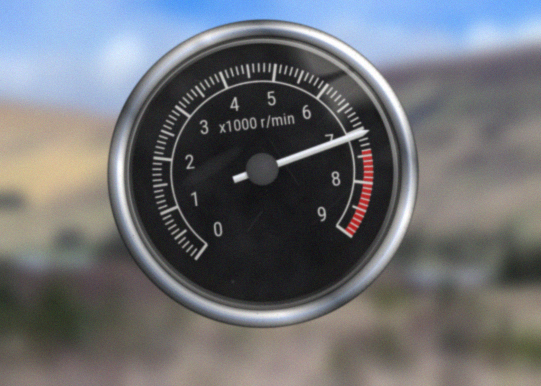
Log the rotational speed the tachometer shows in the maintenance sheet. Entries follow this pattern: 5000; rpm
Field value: 7100; rpm
